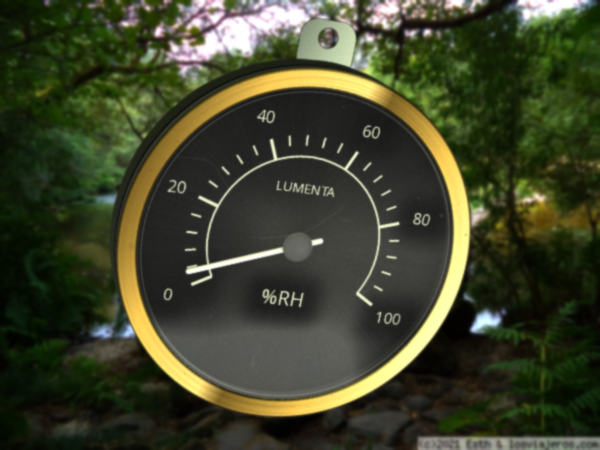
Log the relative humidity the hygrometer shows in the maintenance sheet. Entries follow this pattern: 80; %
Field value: 4; %
